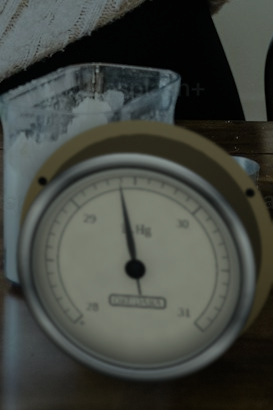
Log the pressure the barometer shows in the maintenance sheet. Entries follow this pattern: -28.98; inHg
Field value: 29.4; inHg
